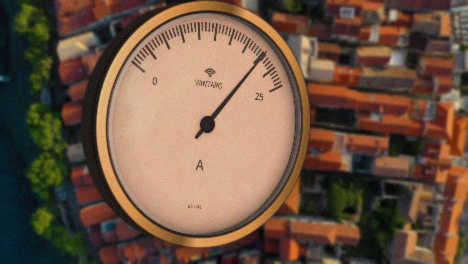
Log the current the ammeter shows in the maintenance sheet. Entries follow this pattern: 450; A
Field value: 20; A
